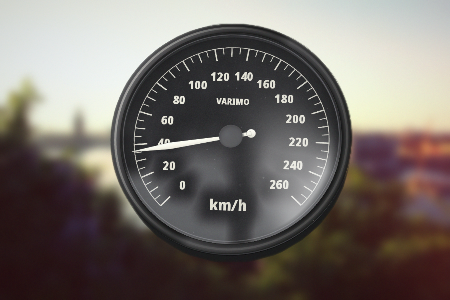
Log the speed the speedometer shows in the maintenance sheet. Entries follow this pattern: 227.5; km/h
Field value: 35; km/h
